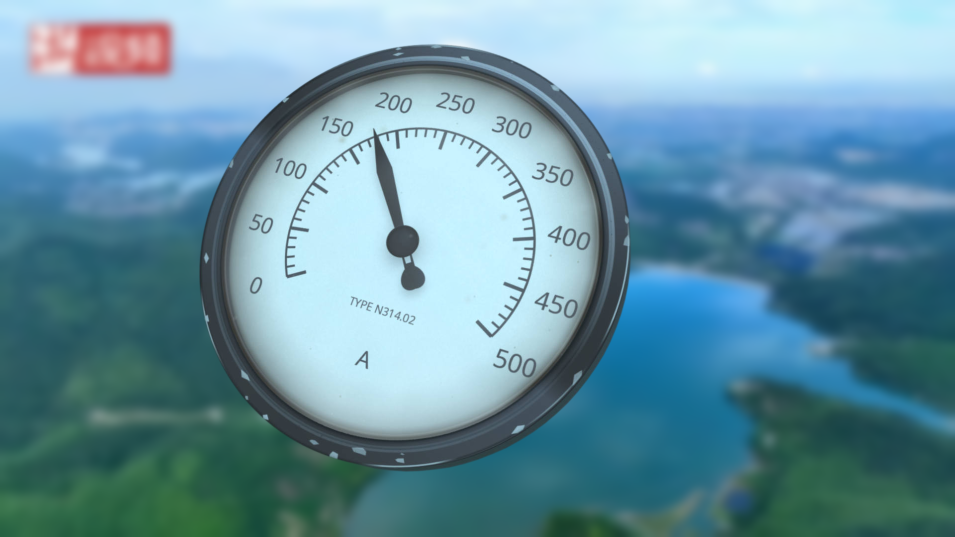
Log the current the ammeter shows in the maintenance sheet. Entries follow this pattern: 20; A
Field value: 180; A
